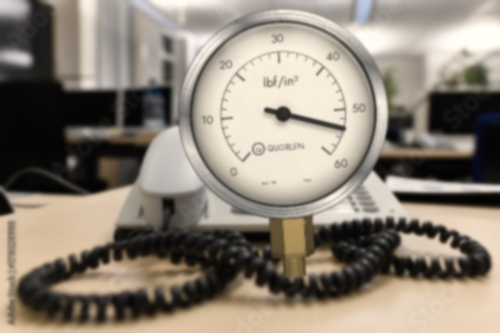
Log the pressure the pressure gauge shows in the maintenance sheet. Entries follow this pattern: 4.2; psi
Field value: 54; psi
